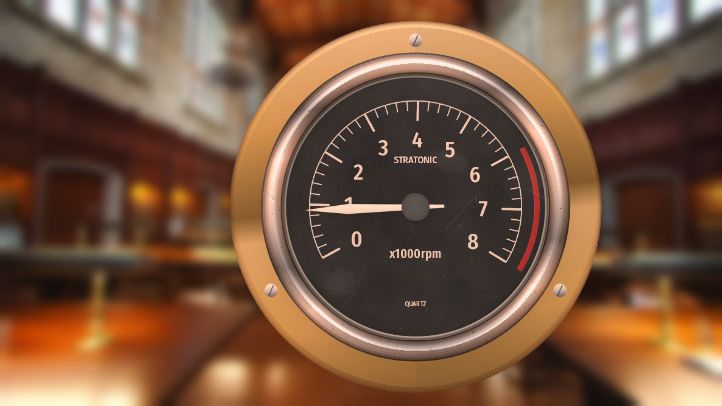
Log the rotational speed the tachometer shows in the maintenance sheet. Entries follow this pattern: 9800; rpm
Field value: 900; rpm
